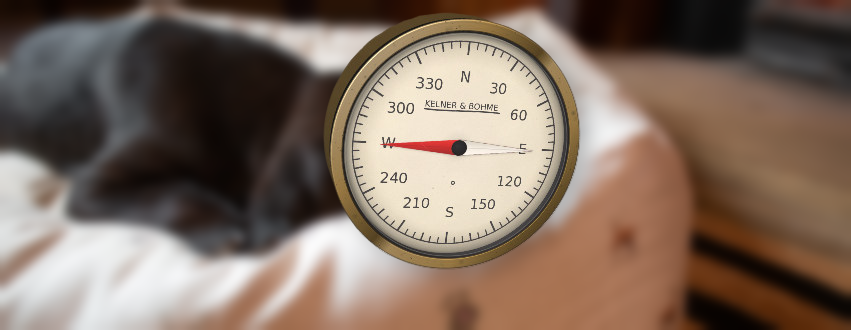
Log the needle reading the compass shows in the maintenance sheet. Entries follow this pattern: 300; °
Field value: 270; °
